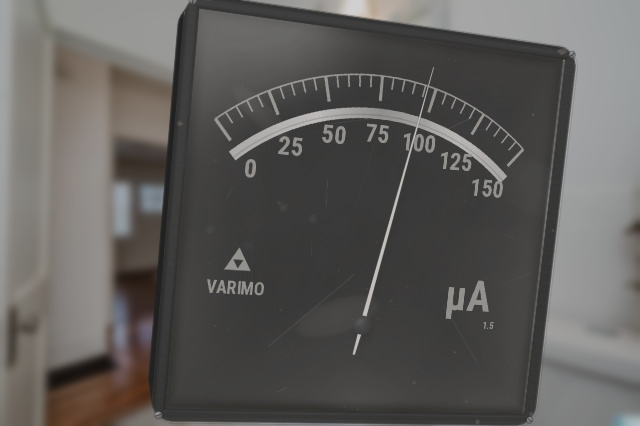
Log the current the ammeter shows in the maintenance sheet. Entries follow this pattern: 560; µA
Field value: 95; µA
